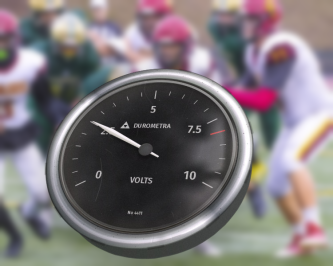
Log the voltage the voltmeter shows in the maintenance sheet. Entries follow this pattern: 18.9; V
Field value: 2.5; V
